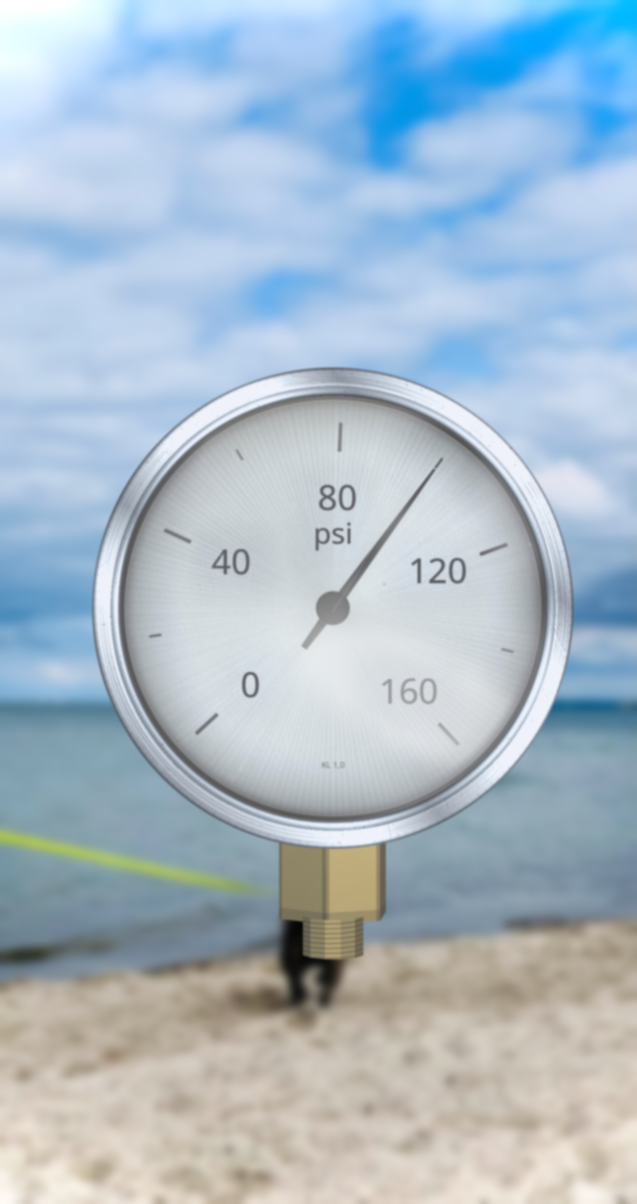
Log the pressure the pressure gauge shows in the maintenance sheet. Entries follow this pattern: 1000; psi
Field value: 100; psi
